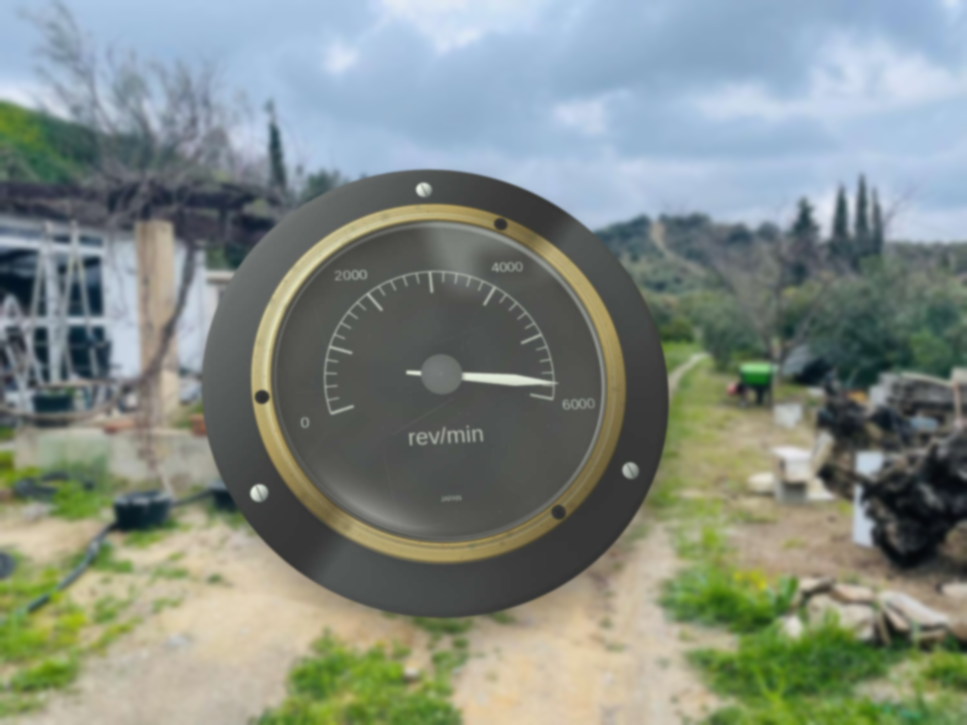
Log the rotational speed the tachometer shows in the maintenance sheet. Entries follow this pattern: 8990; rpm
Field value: 5800; rpm
